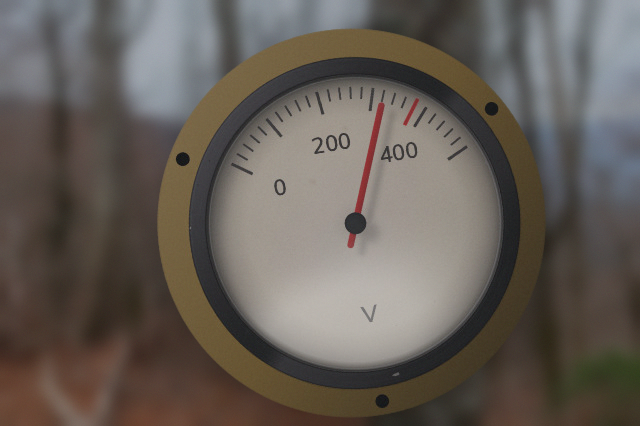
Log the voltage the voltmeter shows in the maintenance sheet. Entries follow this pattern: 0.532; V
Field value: 320; V
